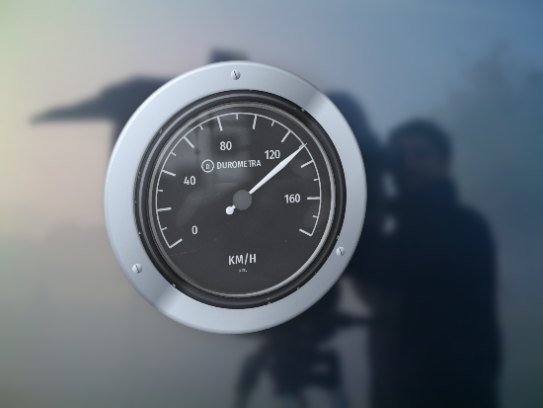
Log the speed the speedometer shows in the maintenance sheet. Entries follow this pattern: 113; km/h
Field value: 130; km/h
